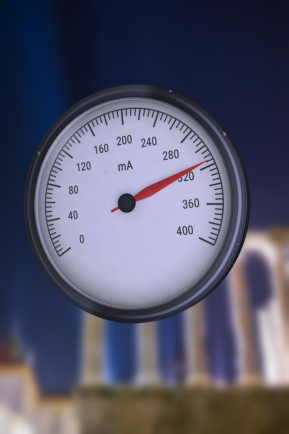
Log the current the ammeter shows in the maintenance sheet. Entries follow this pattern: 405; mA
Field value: 315; mA
